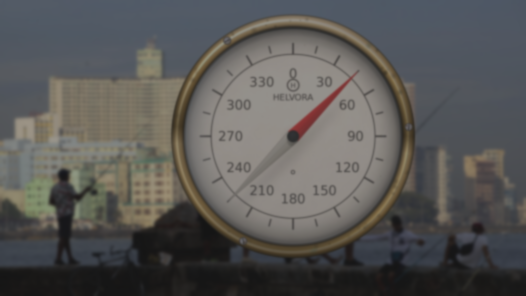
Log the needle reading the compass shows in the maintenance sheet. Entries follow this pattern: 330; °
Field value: 45; °
